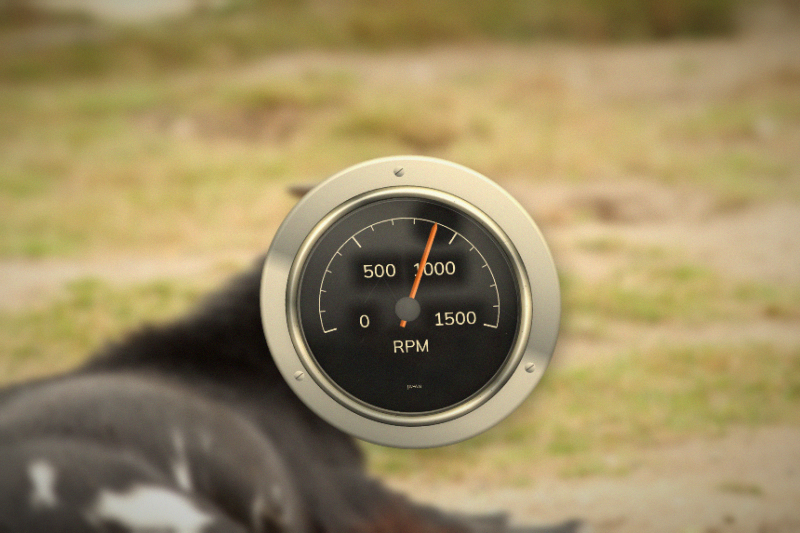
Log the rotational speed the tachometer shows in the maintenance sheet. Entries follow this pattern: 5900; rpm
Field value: 900; rpm
